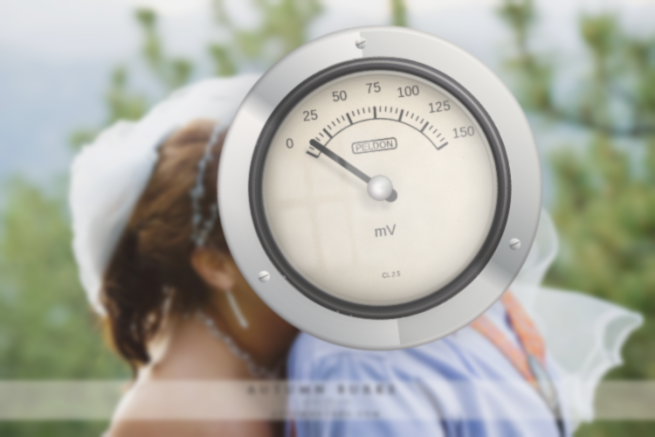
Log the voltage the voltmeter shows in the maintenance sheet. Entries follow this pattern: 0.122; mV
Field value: 10; mV
